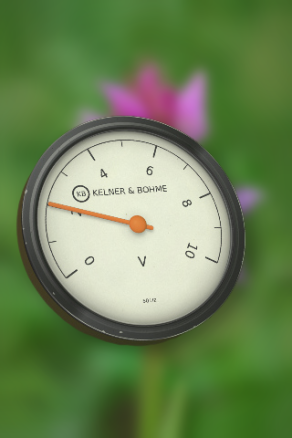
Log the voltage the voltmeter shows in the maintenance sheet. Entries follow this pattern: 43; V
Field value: 2; V
